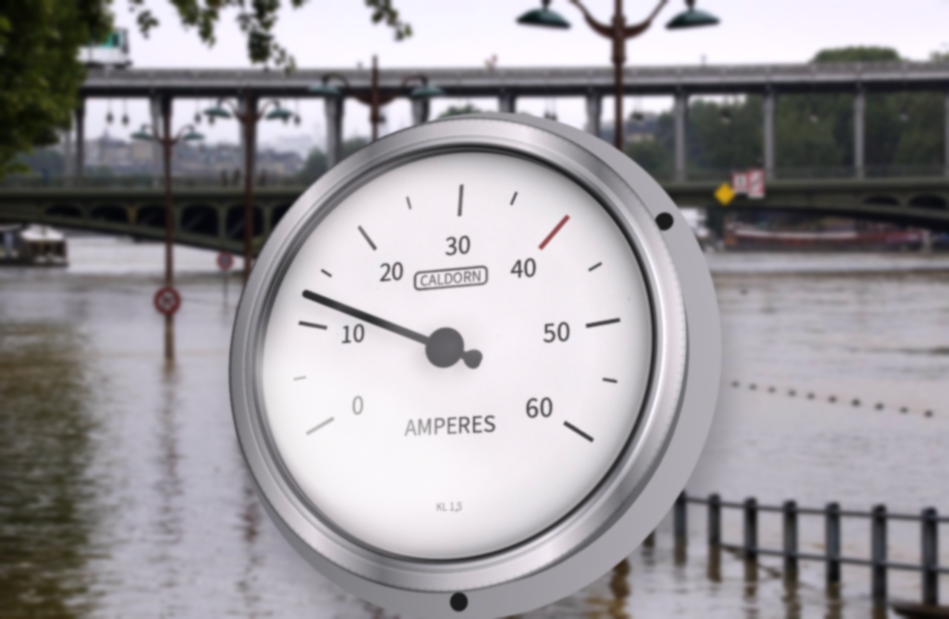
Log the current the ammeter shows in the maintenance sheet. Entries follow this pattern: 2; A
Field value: 12.5; A
